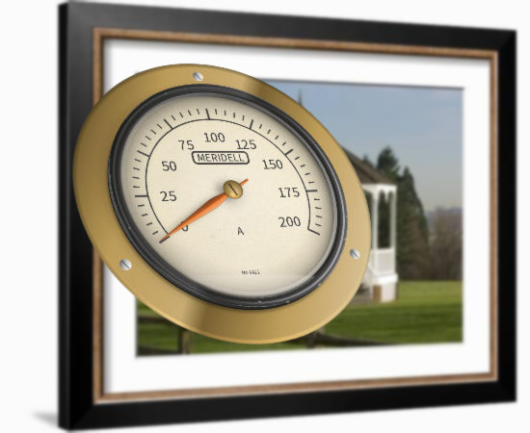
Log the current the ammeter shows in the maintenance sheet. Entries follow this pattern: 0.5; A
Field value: 0; A
